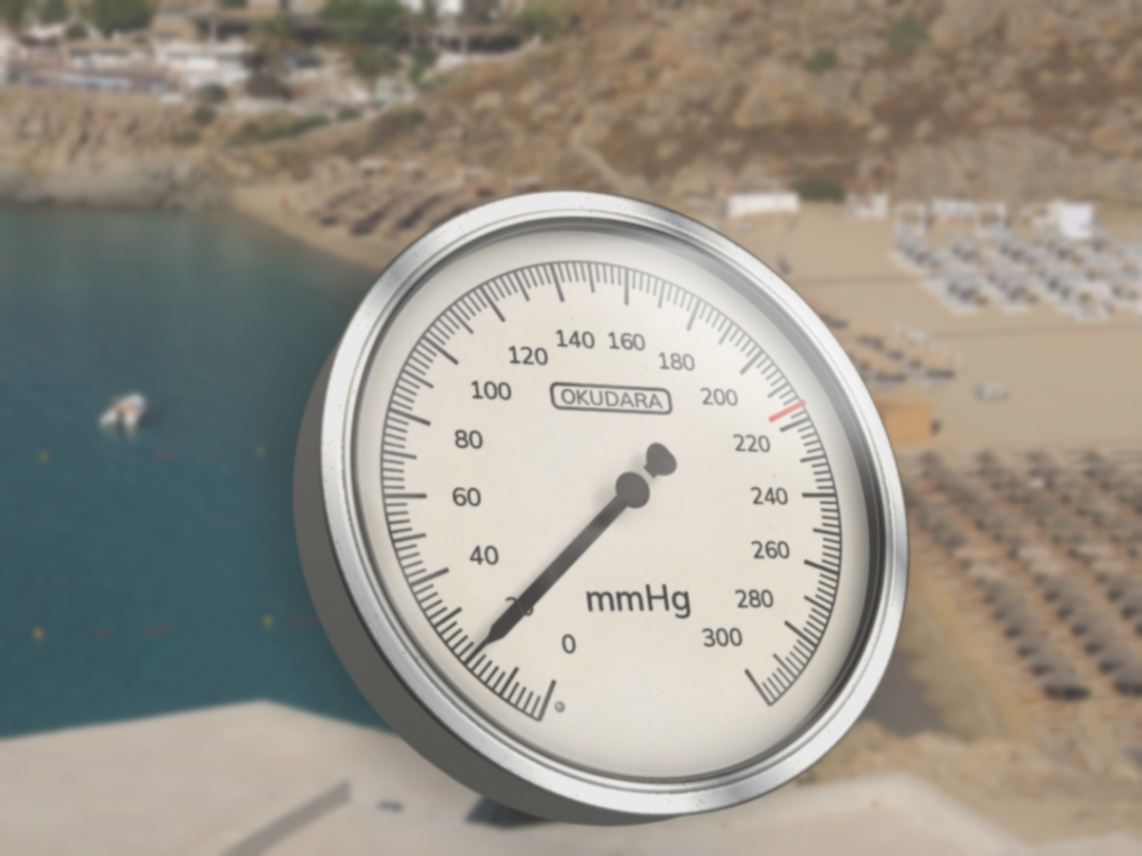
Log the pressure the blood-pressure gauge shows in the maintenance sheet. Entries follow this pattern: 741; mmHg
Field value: 20; mmHg
